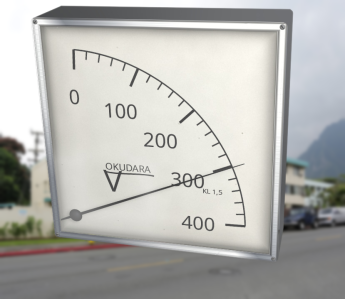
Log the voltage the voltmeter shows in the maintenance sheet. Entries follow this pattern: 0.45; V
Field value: 300; V
